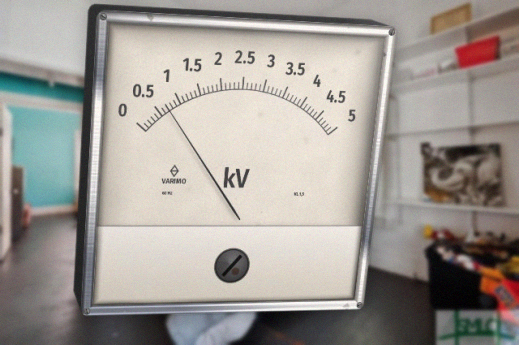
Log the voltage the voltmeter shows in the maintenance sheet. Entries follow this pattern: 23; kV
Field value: 0.7; kV
